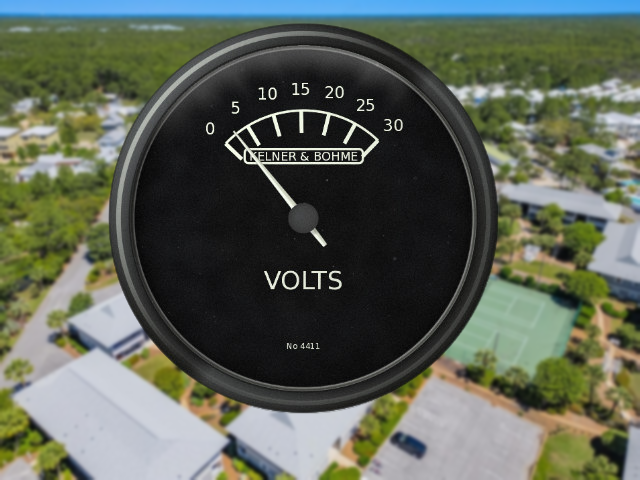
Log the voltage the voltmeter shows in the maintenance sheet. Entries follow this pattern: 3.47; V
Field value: 2.5; V
